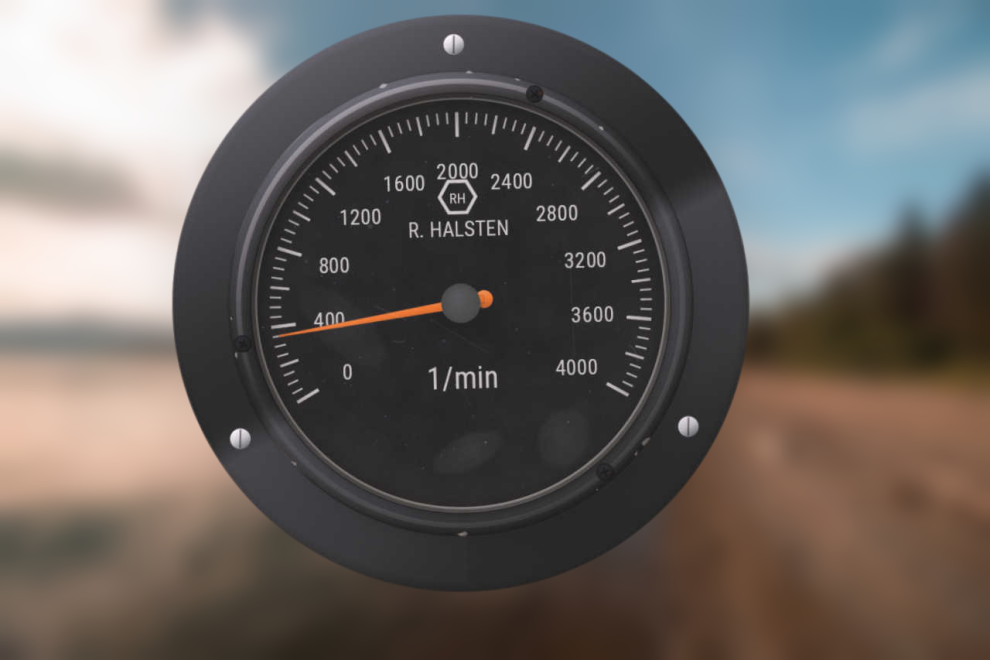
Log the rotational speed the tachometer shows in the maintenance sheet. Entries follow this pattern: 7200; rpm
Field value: 350; rpm
